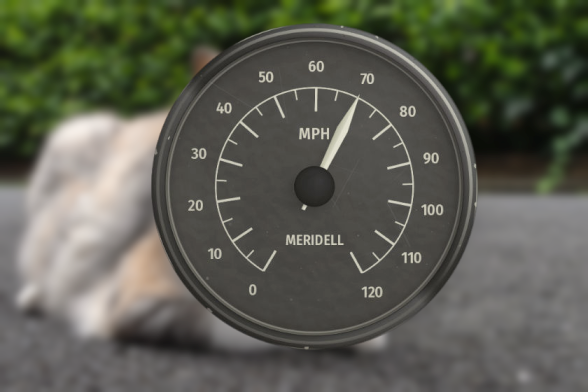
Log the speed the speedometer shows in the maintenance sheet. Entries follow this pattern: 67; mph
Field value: 70; mph
